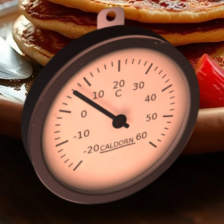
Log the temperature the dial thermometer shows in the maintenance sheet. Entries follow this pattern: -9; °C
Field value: 6; °C
